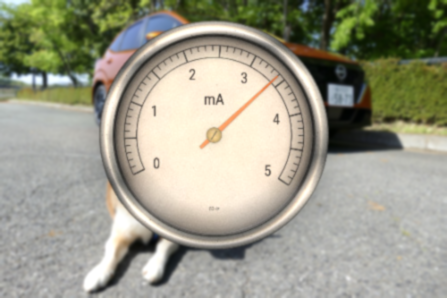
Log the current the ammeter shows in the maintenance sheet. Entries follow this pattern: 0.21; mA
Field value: 3.4; mA
